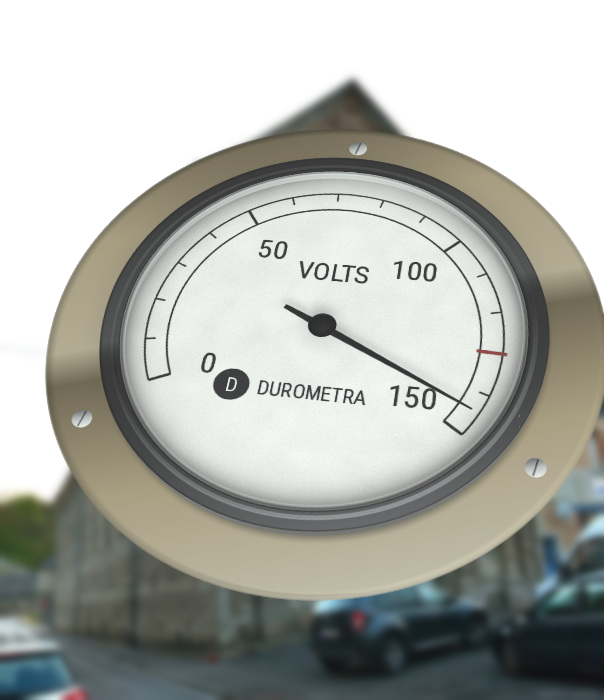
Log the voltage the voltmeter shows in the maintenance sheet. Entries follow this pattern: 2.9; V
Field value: 145; V
